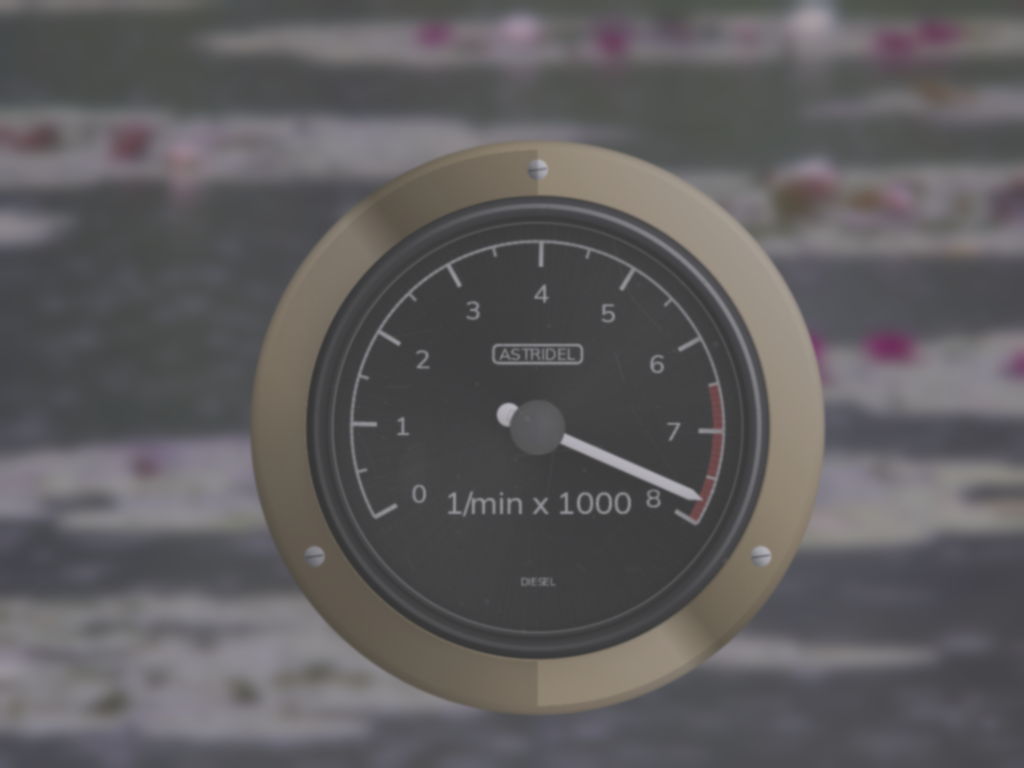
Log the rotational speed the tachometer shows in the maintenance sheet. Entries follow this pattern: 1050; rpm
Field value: 7750; rpm
